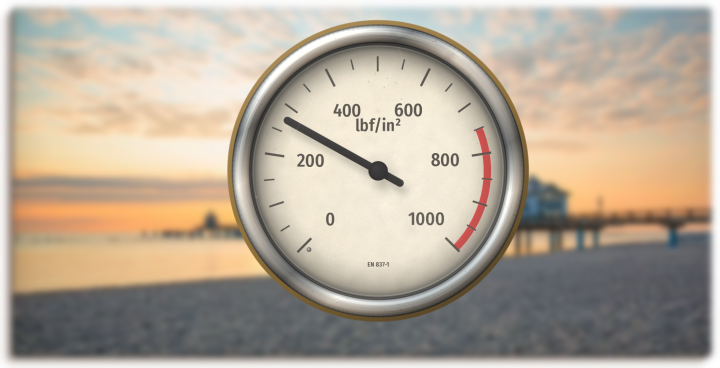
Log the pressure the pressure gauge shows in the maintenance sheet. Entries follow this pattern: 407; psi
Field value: 275; psi
